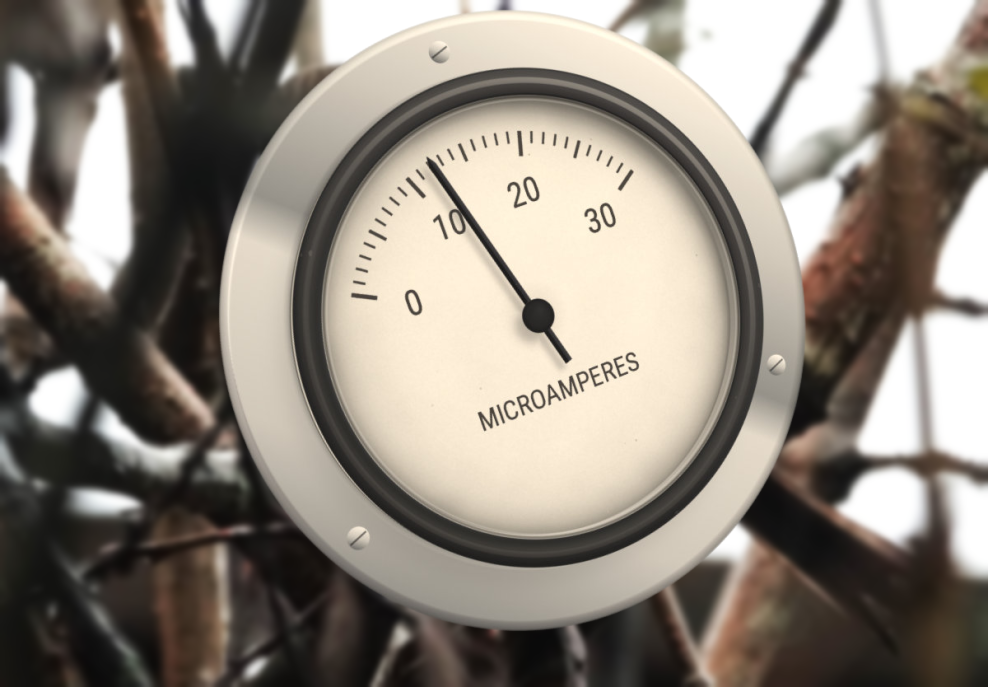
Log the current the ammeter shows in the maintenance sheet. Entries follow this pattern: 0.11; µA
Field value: 12; µA
